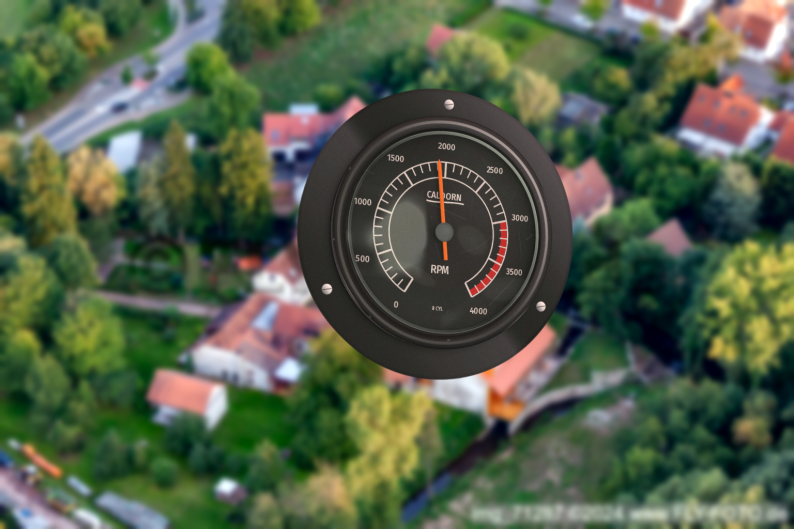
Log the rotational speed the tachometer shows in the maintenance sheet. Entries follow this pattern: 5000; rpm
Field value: 1900; rpm
